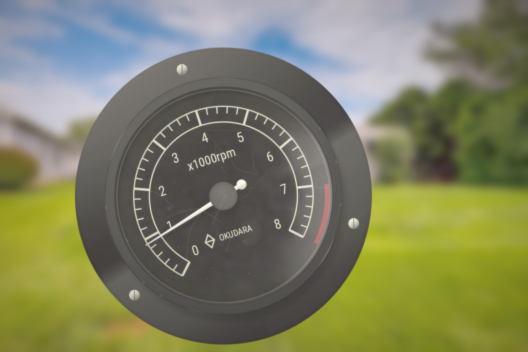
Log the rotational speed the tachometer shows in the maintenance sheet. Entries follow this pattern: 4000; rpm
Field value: 900; rpm
